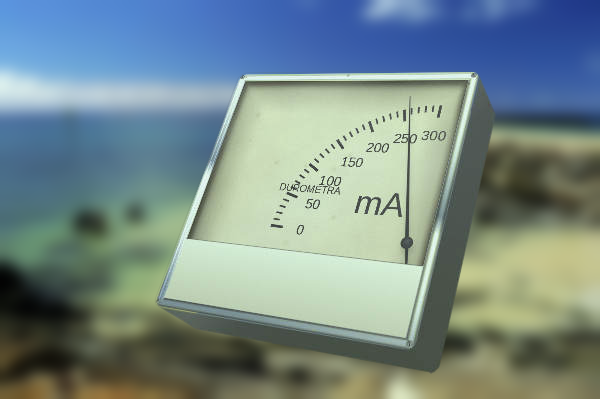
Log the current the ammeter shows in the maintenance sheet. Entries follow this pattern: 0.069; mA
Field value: 260; mA
